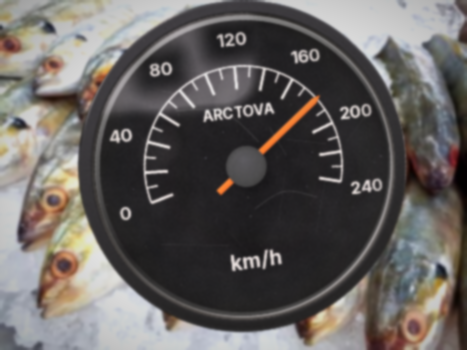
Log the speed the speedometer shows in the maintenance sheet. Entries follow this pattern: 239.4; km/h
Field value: 180; km/h
